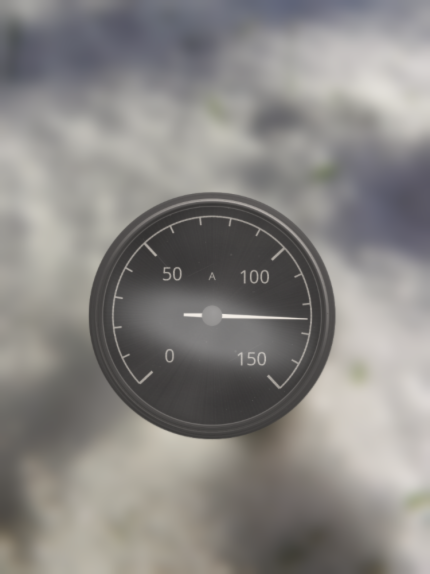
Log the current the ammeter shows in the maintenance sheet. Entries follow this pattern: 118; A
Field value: 125; A
